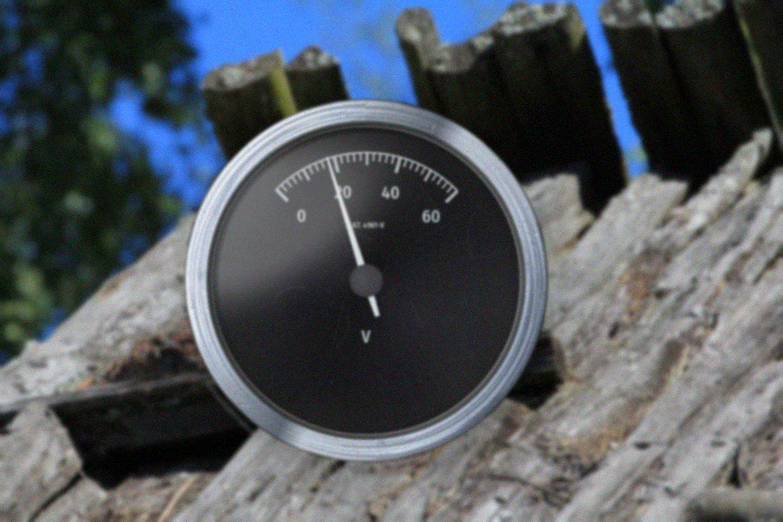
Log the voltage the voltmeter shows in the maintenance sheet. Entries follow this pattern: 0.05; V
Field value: 18; V
